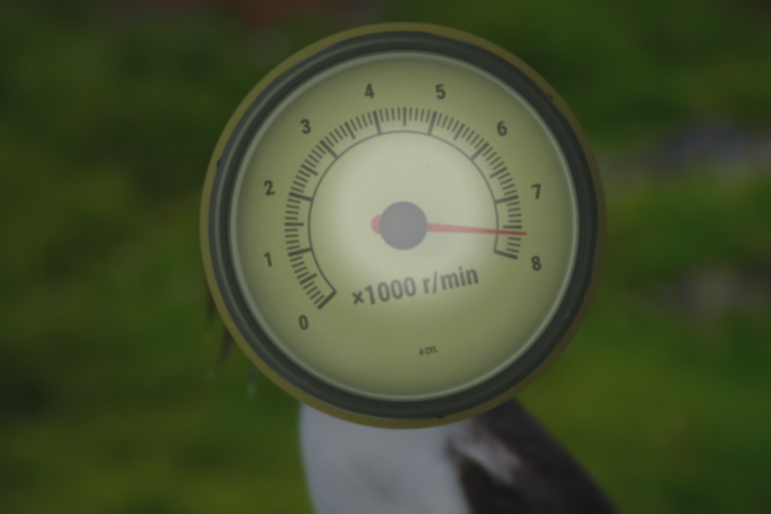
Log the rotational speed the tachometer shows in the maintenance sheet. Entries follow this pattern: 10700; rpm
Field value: 7600; rpm
